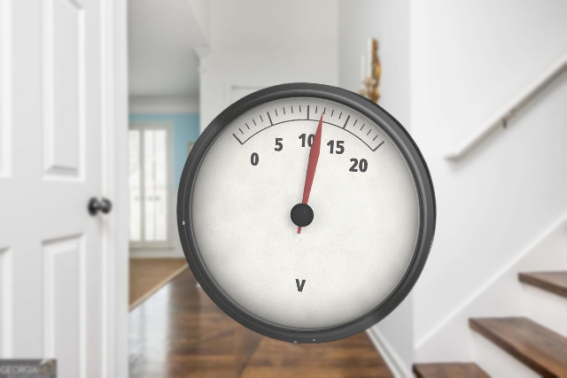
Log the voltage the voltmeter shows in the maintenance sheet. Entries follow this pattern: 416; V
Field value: 12; V
